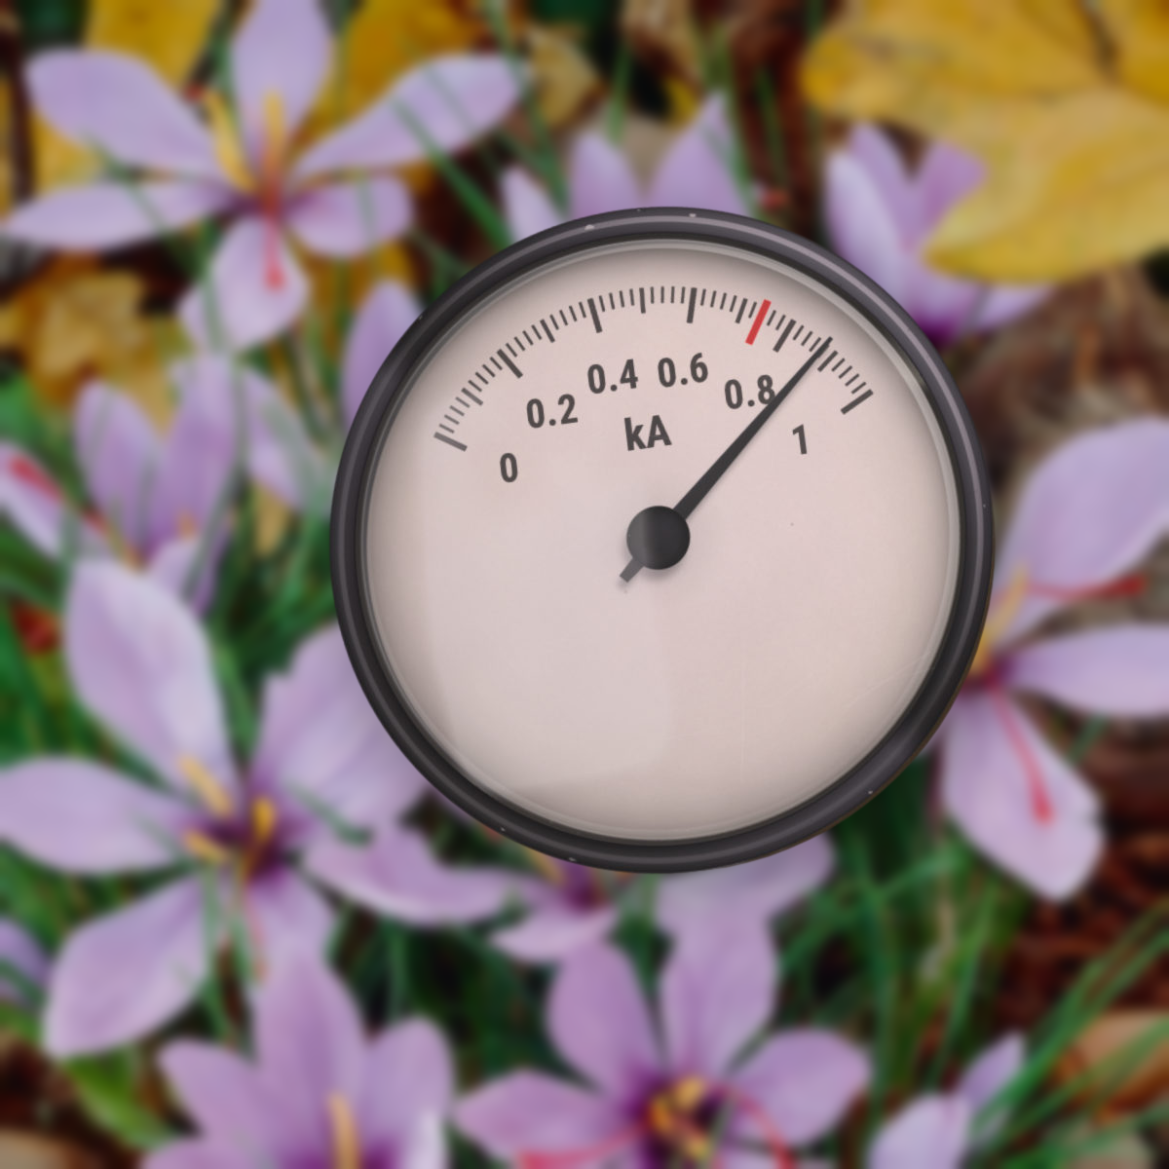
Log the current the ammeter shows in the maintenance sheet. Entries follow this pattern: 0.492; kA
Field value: 0.88; kA
